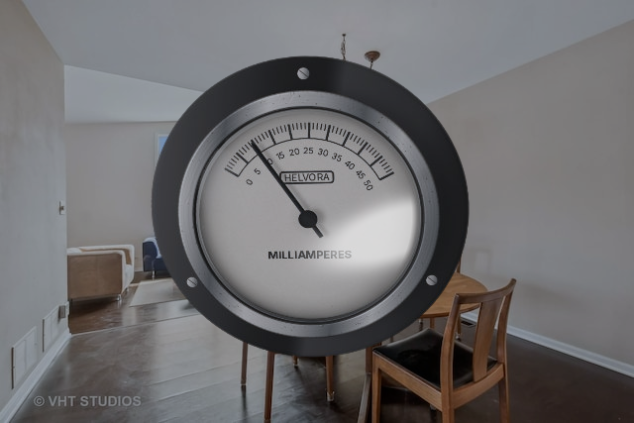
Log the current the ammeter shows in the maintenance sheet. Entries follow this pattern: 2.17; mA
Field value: 10; mA
